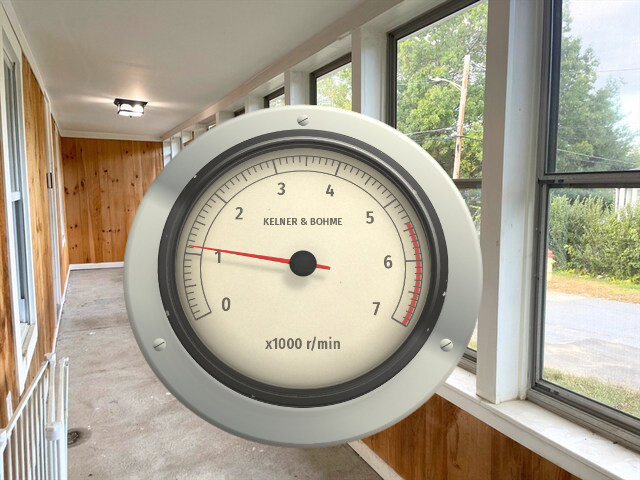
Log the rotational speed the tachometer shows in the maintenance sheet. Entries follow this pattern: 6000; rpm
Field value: 1100; rpm
